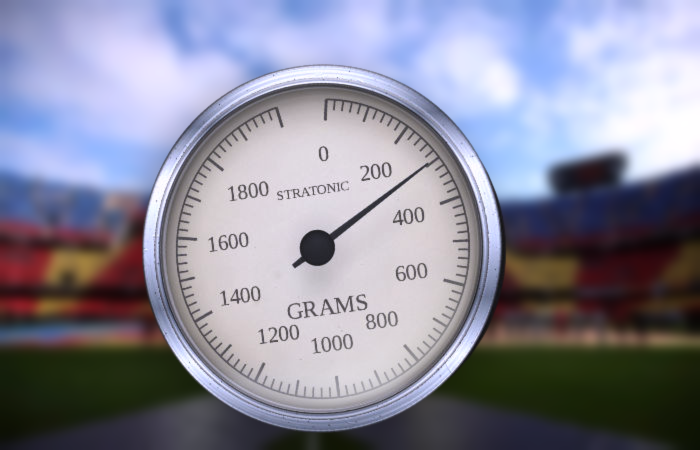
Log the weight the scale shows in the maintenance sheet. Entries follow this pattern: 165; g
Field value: 300; g
